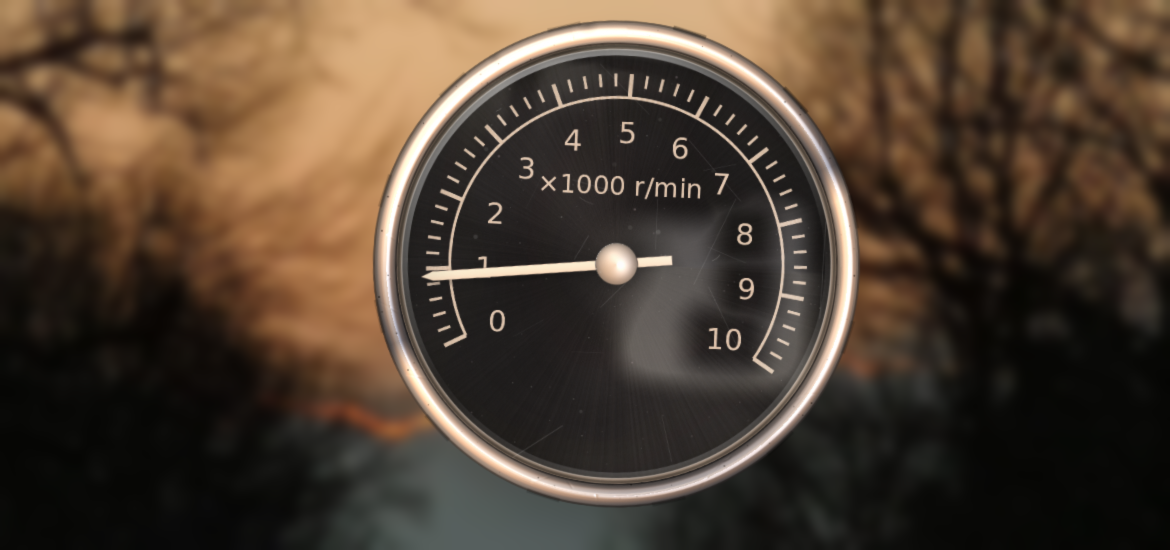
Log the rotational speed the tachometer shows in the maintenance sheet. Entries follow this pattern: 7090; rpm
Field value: 900; rpm
